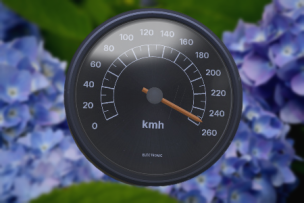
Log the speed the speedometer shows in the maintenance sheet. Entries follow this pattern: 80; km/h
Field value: 255; km/h
